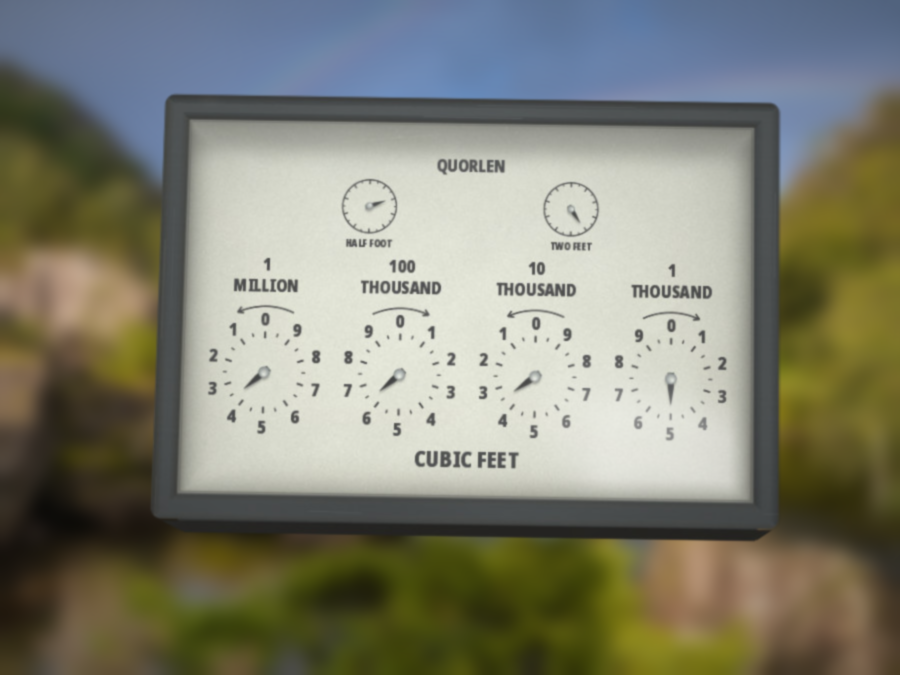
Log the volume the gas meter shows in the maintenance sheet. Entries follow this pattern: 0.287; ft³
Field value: 363500; ft³
